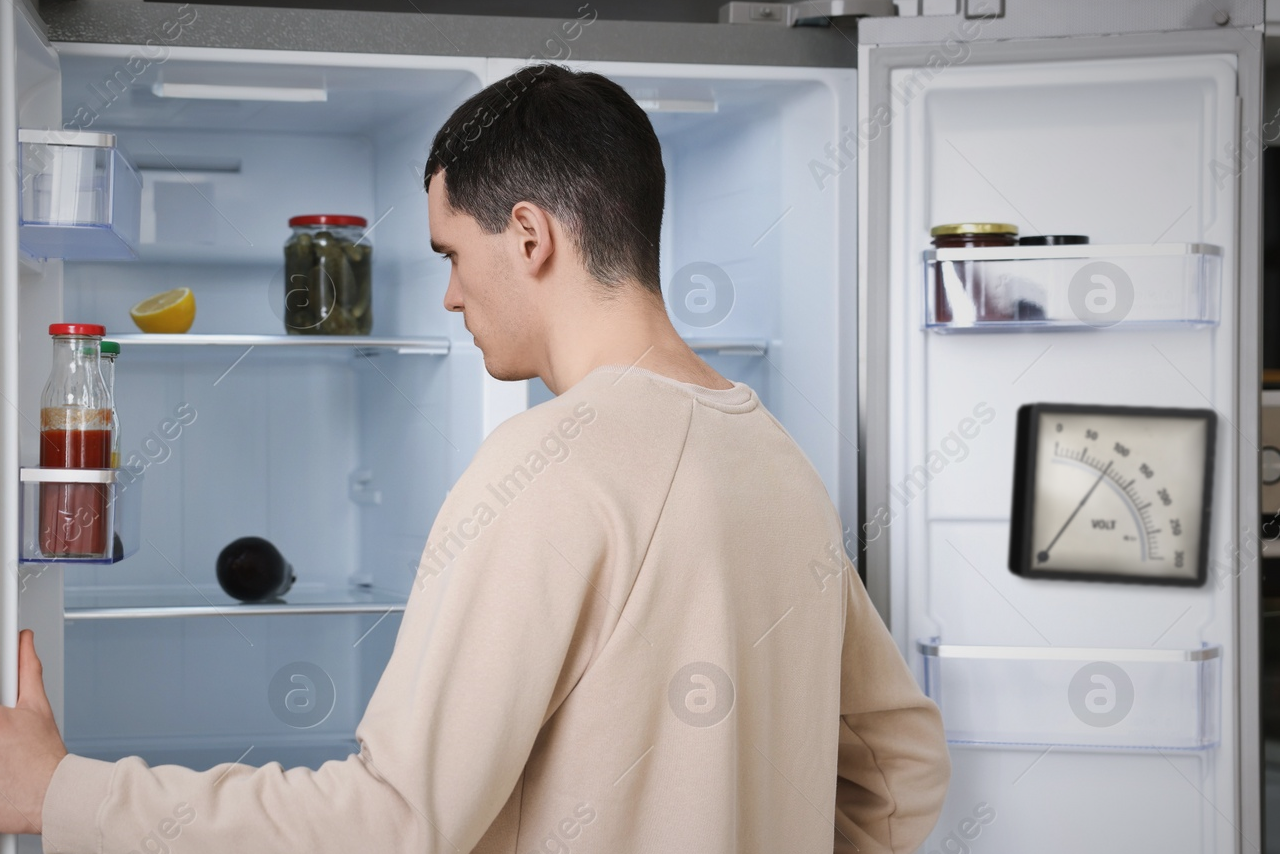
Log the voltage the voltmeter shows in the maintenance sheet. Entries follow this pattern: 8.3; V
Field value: 100; V
